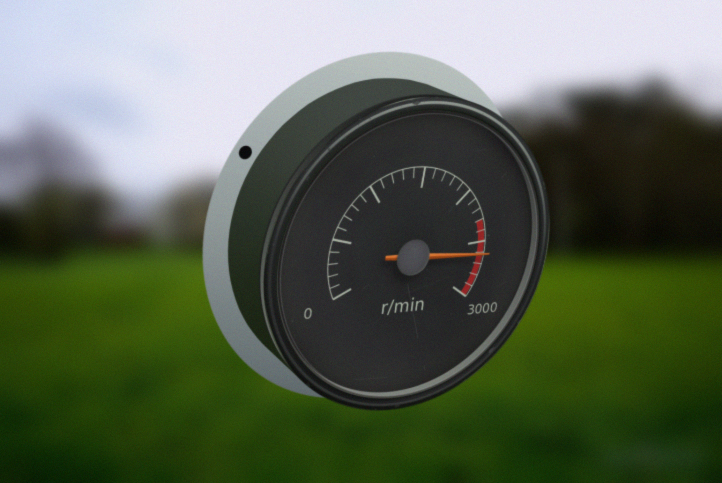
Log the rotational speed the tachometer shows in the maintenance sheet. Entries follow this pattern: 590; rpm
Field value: 2600; rpm
